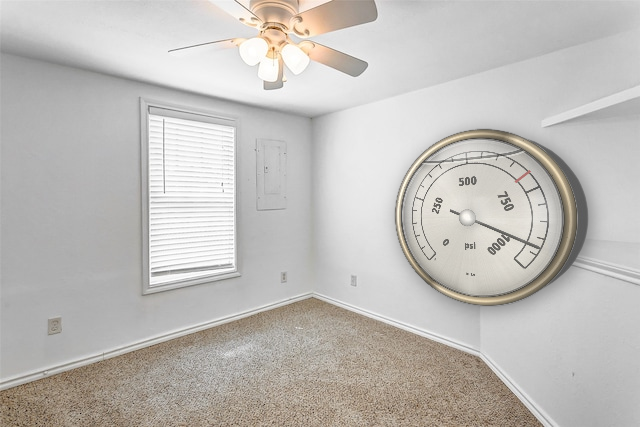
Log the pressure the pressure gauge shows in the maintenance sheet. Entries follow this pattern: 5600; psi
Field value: 925; psi
